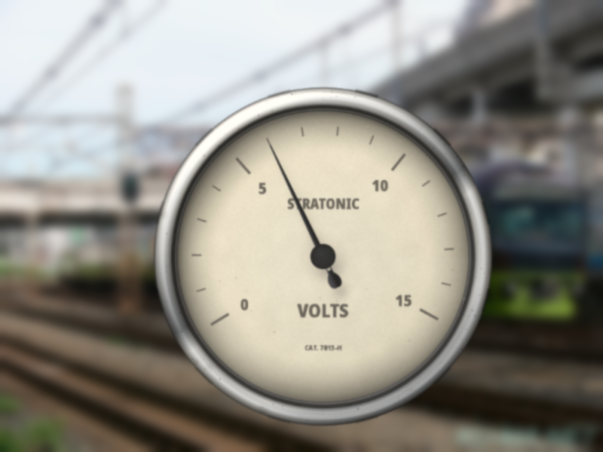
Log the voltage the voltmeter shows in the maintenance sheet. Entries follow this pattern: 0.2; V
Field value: 6; V
